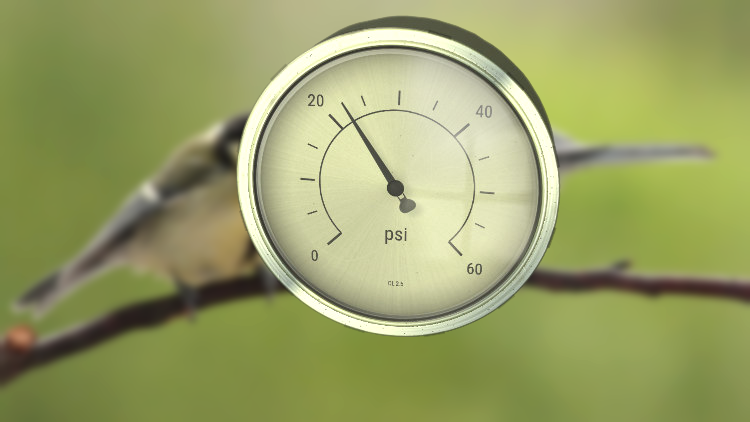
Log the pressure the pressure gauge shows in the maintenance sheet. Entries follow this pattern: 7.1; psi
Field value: 22.5; psi
